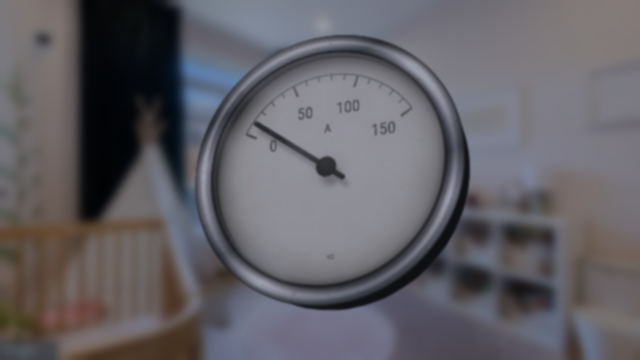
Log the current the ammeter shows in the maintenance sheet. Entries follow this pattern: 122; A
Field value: 10; A
